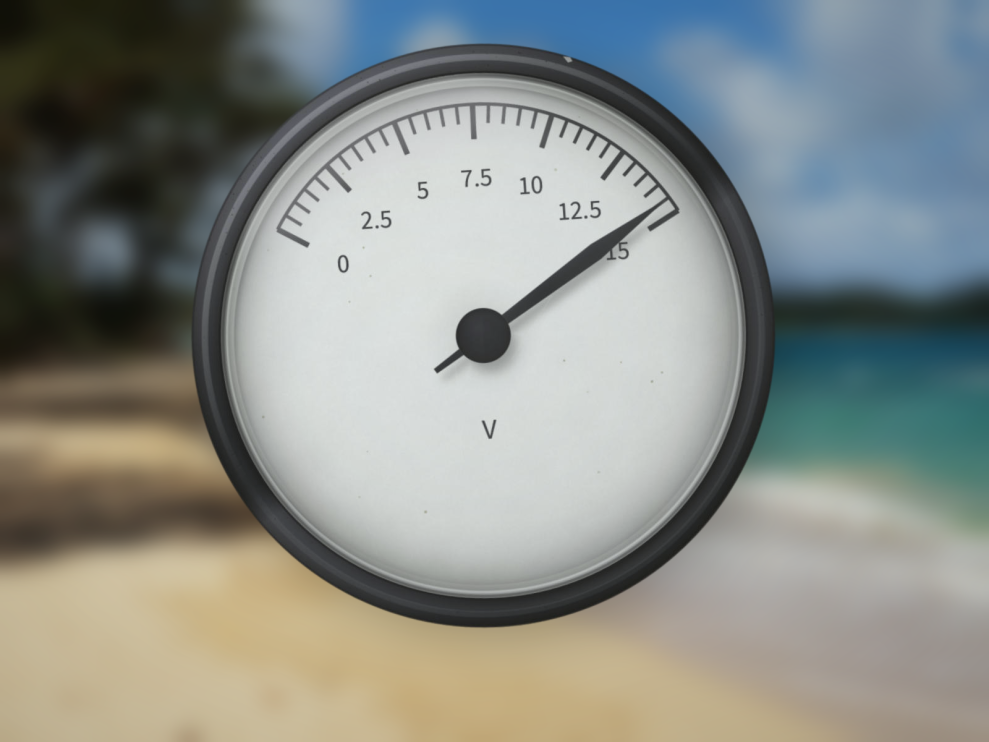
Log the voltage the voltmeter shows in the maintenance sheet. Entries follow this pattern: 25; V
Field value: 14.5; V
